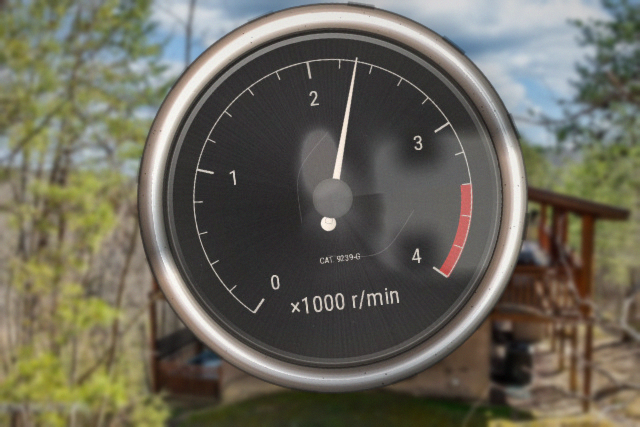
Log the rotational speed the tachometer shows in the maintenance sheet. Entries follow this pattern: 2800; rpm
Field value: 2300; rpm
